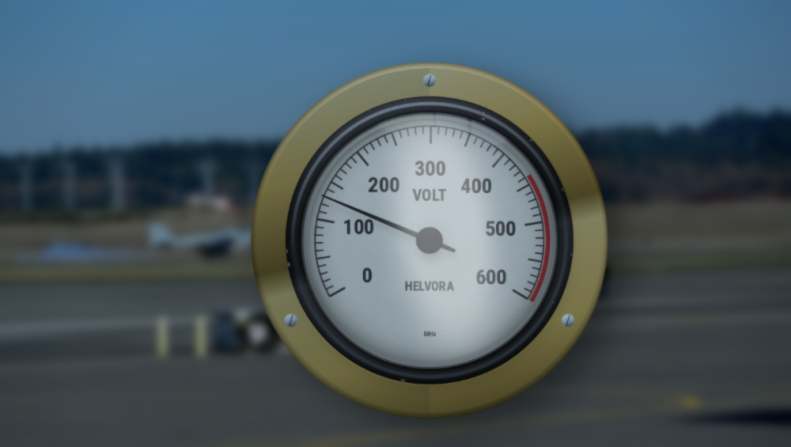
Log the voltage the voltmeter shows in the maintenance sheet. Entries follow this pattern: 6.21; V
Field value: 130; V
